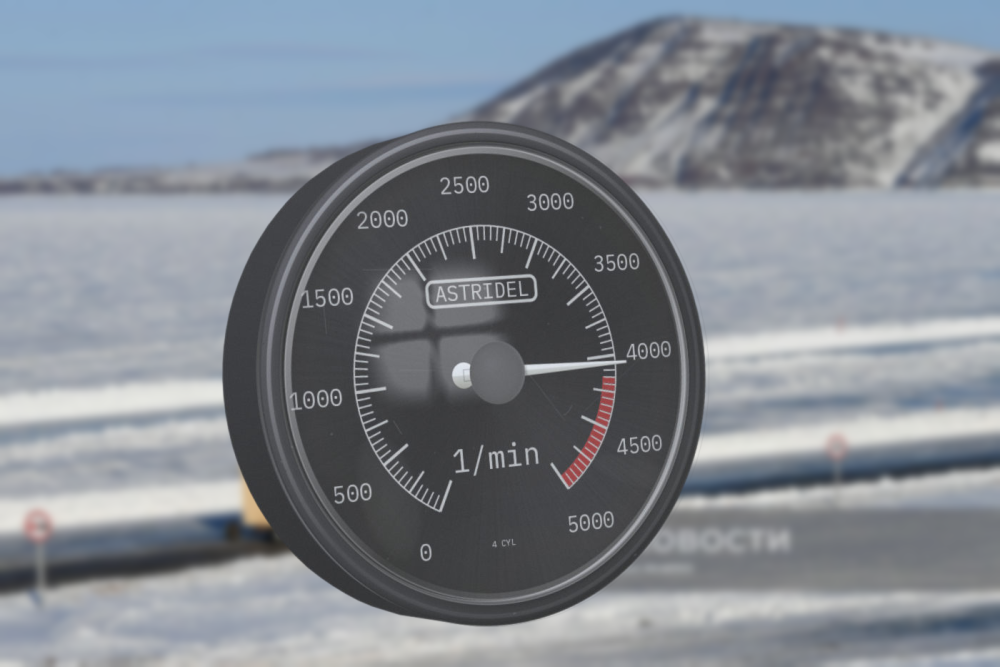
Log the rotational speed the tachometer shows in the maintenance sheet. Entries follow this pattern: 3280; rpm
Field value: 4050; rpm
